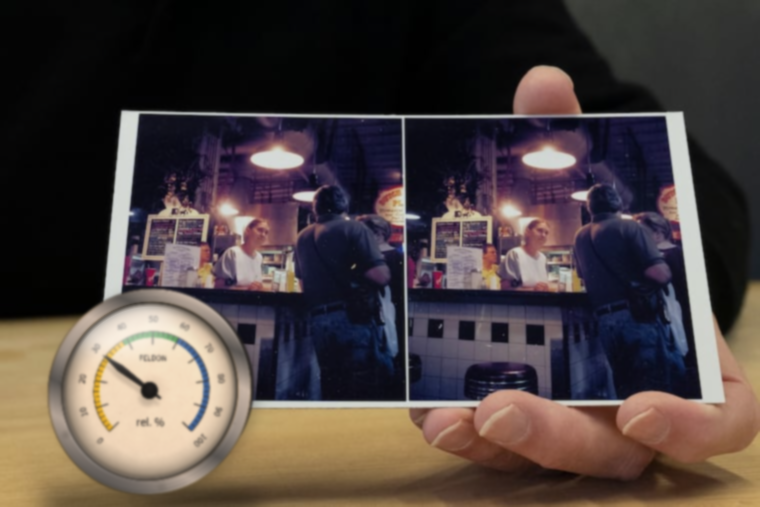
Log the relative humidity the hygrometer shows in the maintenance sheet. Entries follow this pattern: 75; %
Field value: 30; %
